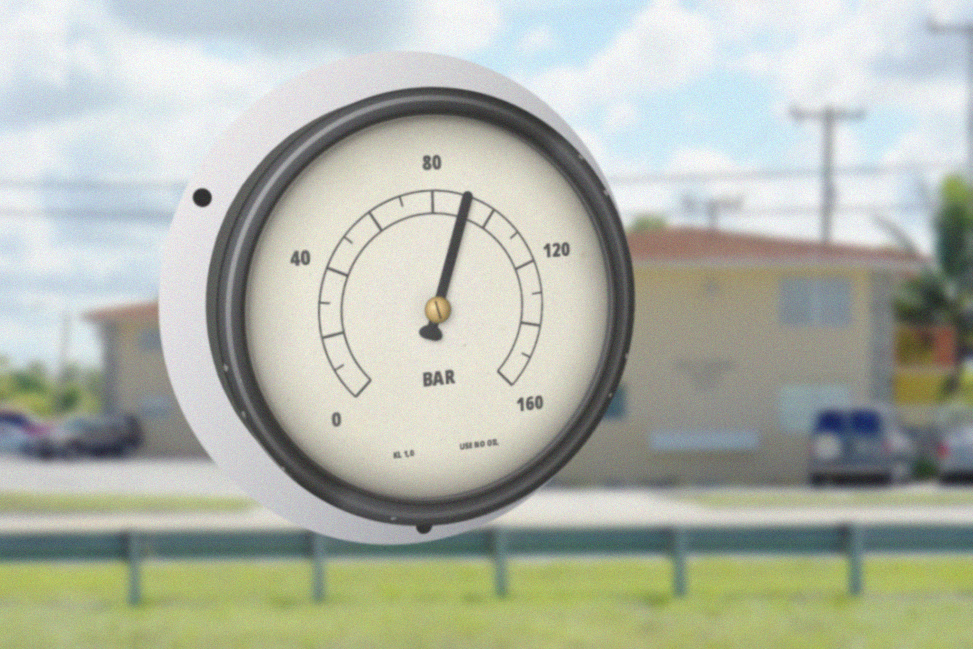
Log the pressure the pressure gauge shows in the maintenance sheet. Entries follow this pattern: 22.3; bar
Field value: 90; bar
